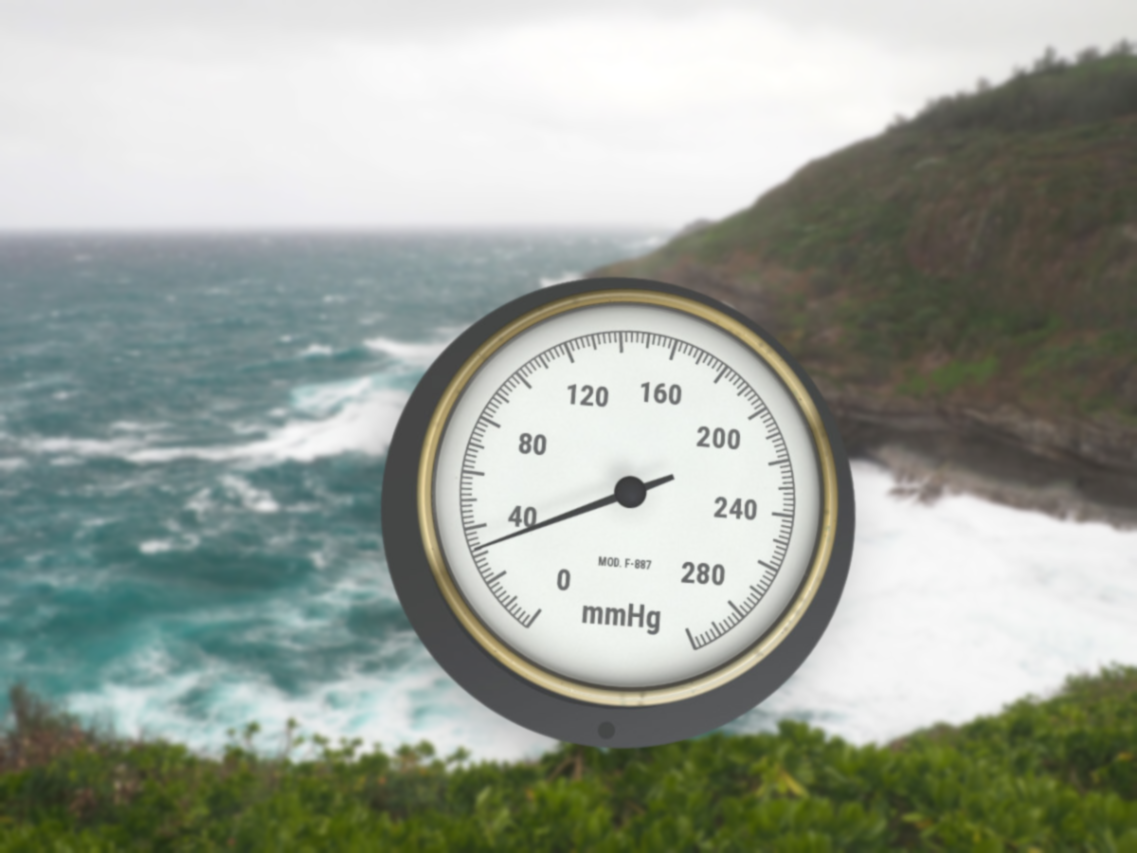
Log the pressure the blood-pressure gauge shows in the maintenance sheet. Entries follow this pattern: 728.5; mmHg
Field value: 32; mmHg
